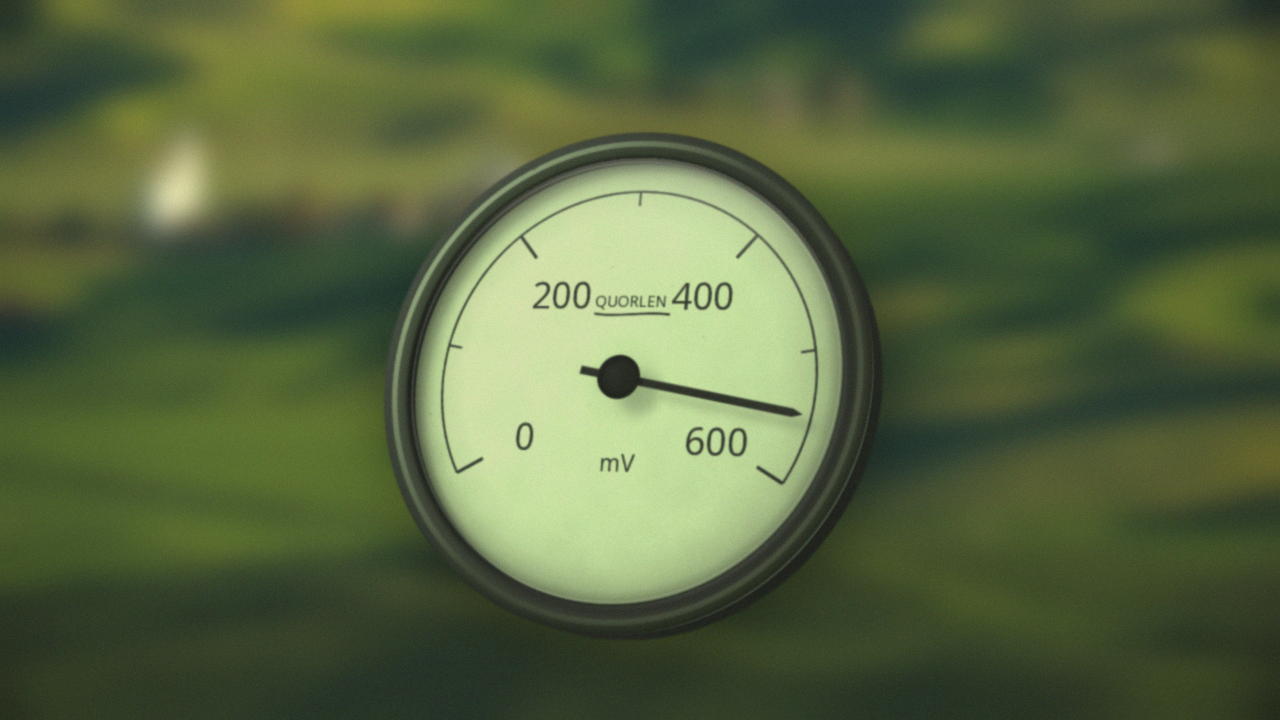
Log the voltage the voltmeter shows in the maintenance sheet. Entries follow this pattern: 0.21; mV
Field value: 550; mV
